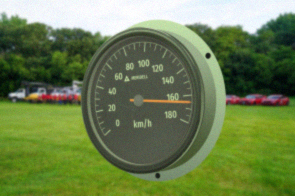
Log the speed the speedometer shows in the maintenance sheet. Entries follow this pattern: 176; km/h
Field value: 165; km/h
